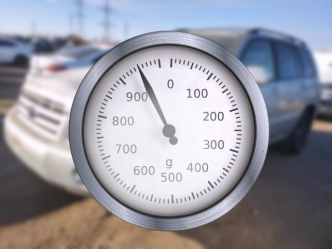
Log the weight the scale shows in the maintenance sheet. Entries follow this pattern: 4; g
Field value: 950; g
